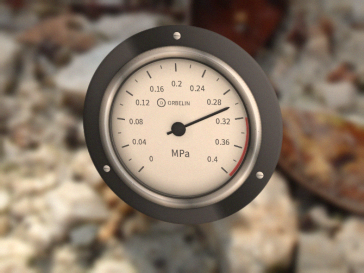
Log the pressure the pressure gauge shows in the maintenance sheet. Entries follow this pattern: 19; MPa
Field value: 0.3; MPa
